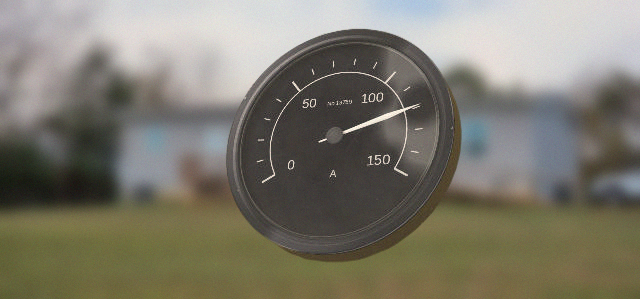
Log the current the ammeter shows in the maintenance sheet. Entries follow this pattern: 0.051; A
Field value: 120; A
